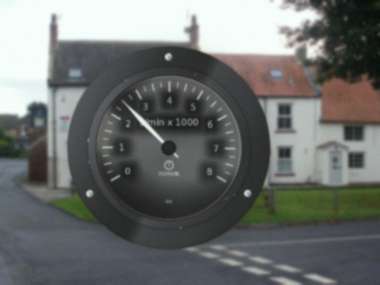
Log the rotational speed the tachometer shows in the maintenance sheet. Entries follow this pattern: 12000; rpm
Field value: 2500; rpm
